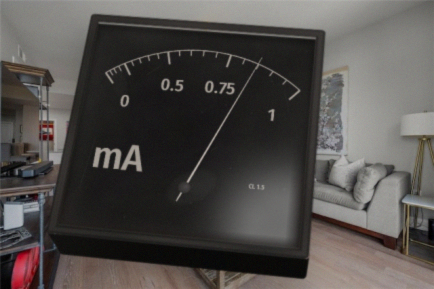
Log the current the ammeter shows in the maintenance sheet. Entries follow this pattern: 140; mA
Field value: 0.85; mA
